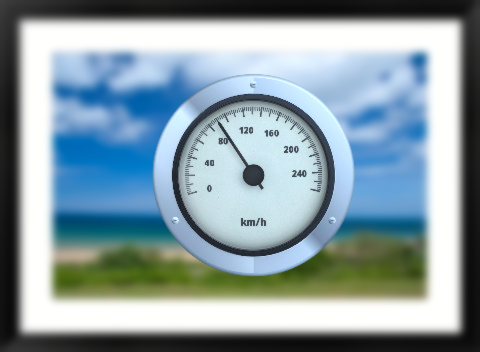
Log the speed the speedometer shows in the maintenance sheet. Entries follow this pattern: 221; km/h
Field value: 90; km/h
